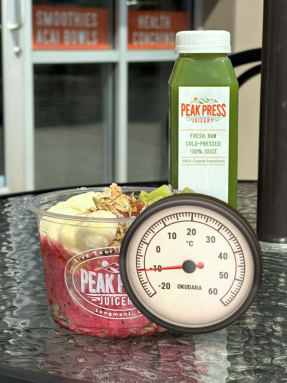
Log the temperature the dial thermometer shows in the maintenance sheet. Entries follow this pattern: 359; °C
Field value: -10; °C
